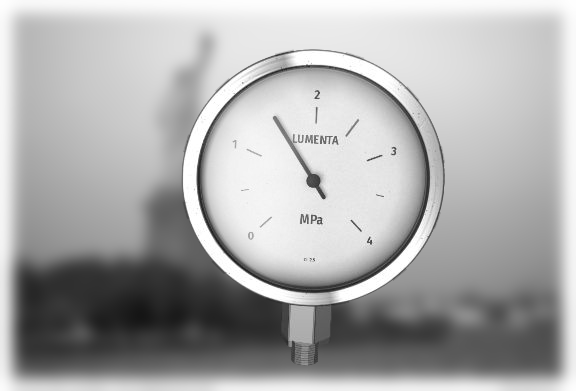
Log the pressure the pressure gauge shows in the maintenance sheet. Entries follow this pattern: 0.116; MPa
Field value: 1.5; MPa
